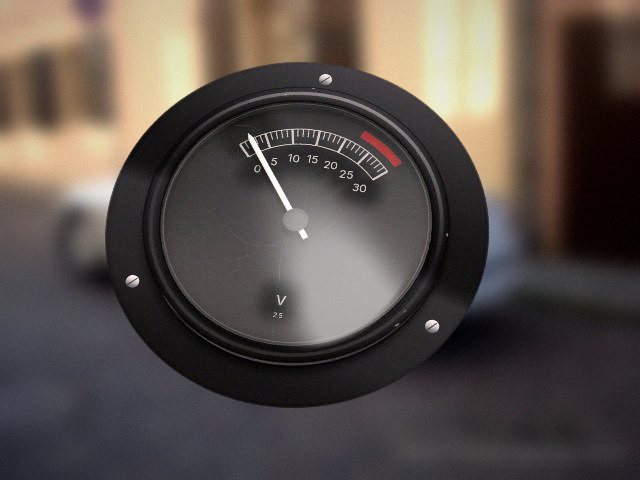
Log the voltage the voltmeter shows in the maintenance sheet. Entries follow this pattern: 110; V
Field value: 2; V
